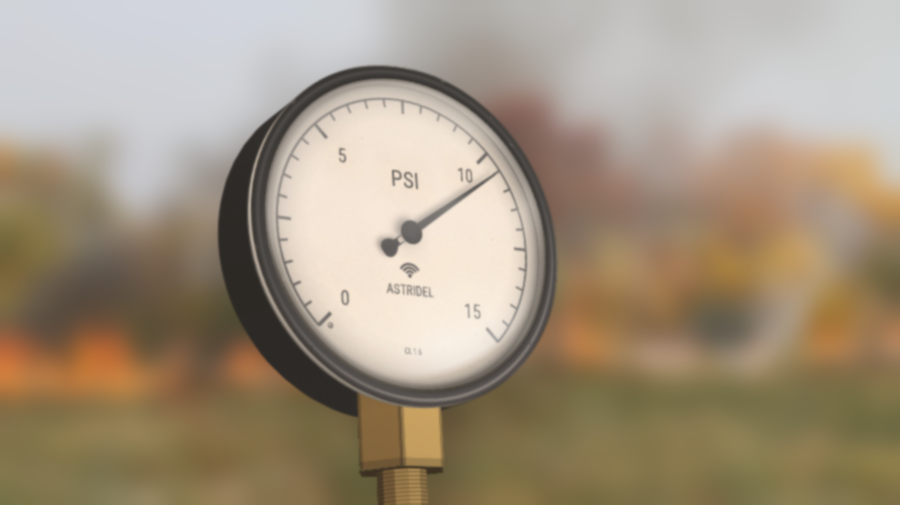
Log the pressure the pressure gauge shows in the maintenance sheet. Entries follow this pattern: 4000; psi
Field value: 10.5; psi
